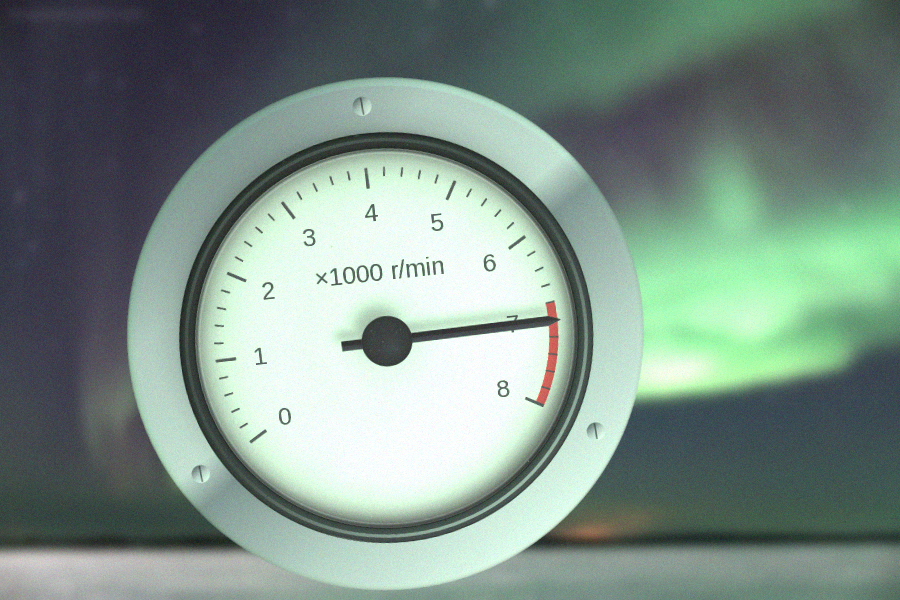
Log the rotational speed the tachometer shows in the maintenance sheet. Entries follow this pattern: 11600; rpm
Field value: 7000; rpm
